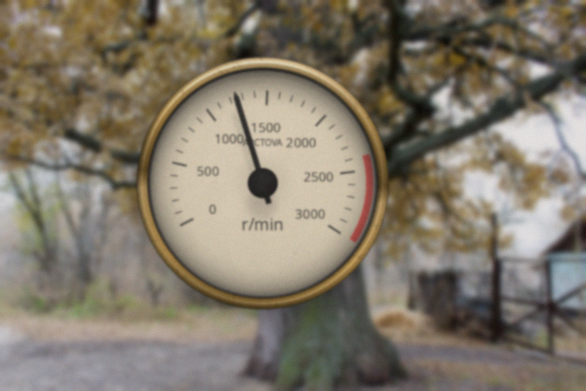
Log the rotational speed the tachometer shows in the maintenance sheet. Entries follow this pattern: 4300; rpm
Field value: 1250; rpm
